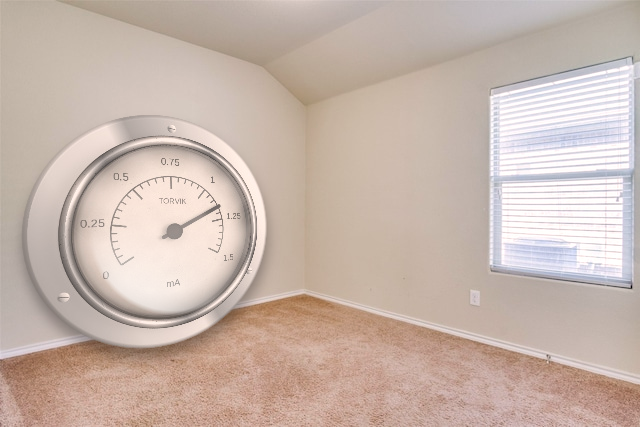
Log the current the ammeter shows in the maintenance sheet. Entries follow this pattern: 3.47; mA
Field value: 1.15; mA
